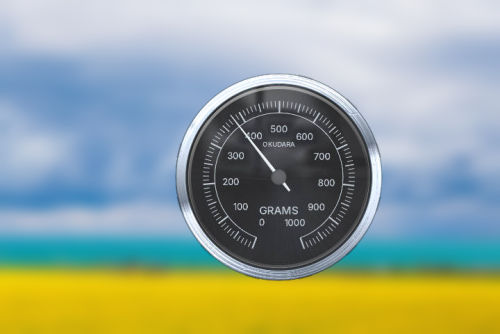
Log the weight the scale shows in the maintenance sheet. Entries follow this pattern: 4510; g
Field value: 380; g
